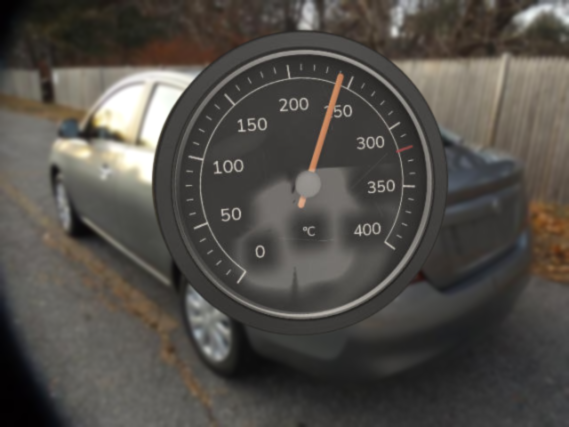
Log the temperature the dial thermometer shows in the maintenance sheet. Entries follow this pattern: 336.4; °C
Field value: 240; °C
